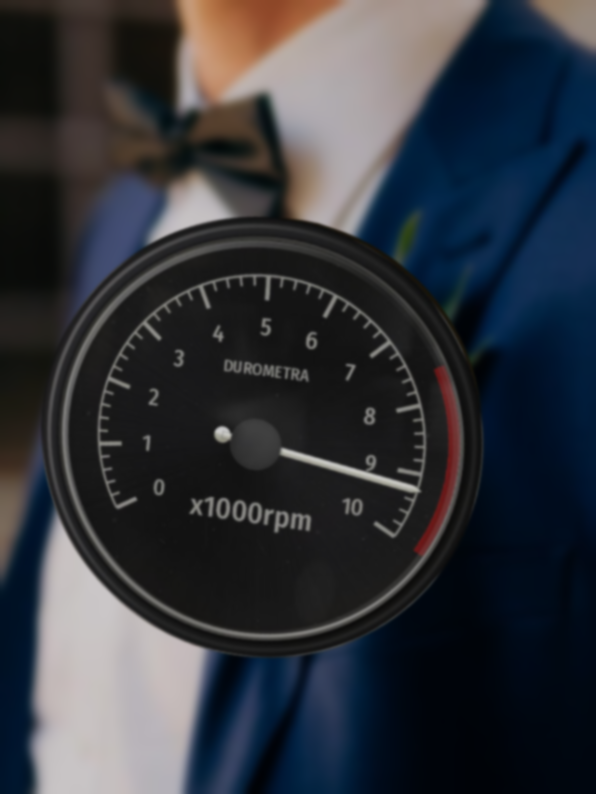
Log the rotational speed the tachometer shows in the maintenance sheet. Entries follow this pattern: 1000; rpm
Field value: 9200; rpm
